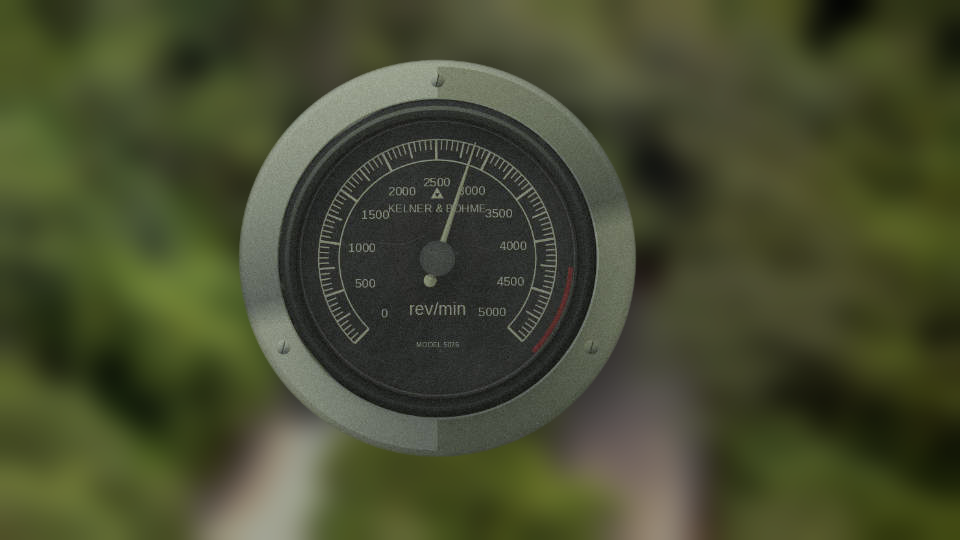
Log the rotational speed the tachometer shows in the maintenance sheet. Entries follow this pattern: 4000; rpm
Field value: 2850; rpm
